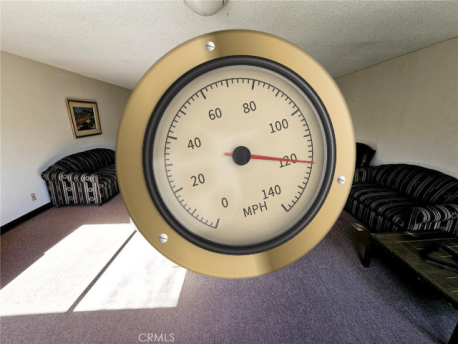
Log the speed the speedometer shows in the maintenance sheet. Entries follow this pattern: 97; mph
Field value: 120; mph
